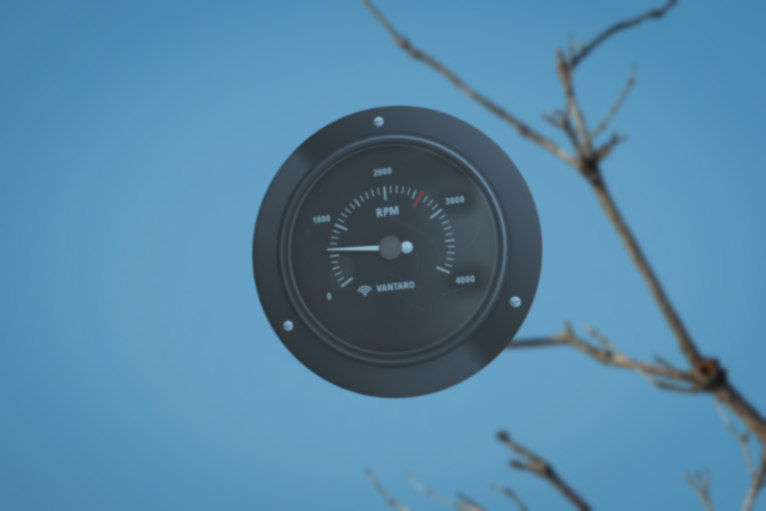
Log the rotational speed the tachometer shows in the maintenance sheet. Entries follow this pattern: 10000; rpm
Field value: 600; rpm
